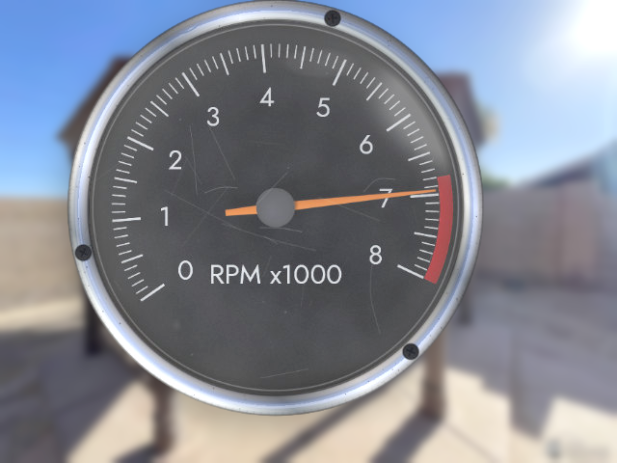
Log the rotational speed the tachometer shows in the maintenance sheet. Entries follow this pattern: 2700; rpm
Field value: 6950; rpm
